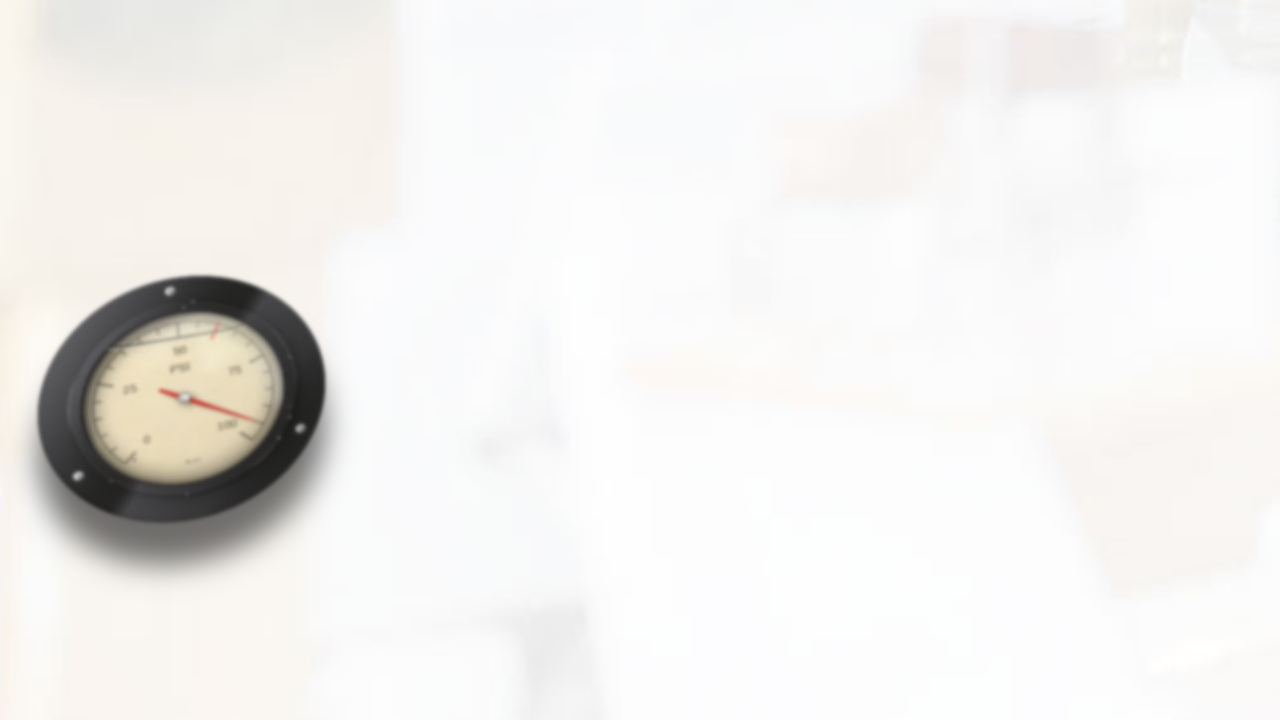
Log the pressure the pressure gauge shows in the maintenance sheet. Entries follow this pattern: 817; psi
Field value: 95; psi
